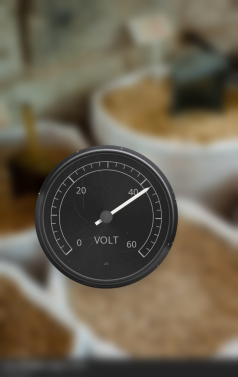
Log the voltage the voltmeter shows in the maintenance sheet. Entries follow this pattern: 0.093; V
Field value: 42; V
